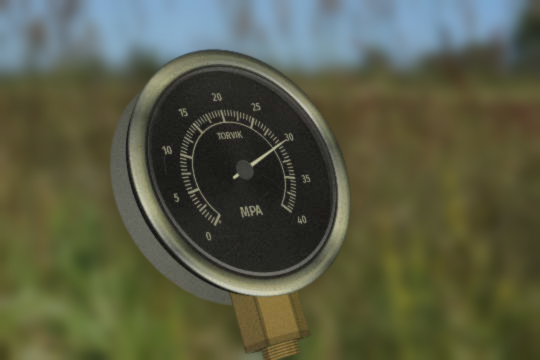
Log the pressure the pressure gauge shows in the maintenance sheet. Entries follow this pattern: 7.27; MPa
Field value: 30; MPa
